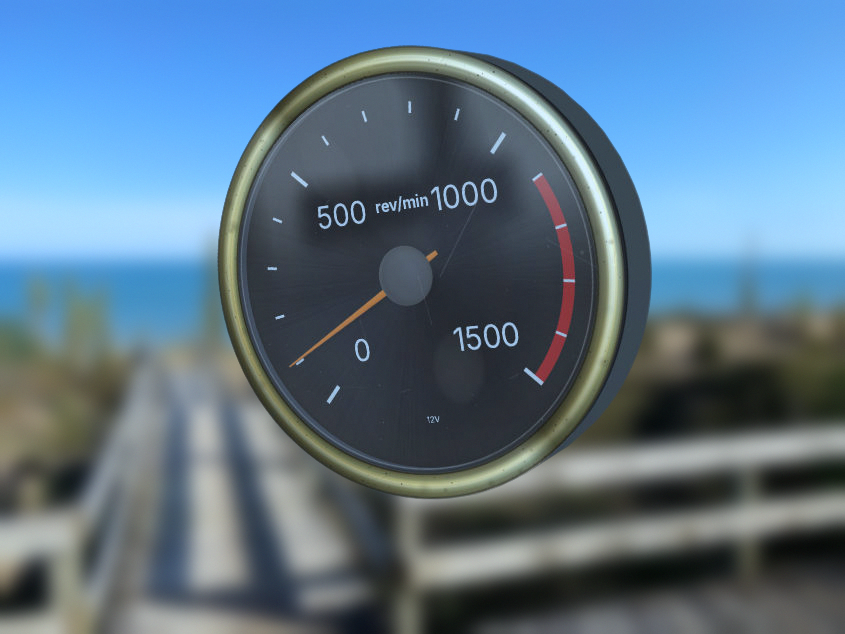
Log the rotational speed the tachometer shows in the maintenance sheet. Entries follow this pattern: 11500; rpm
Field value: 100; rpm
